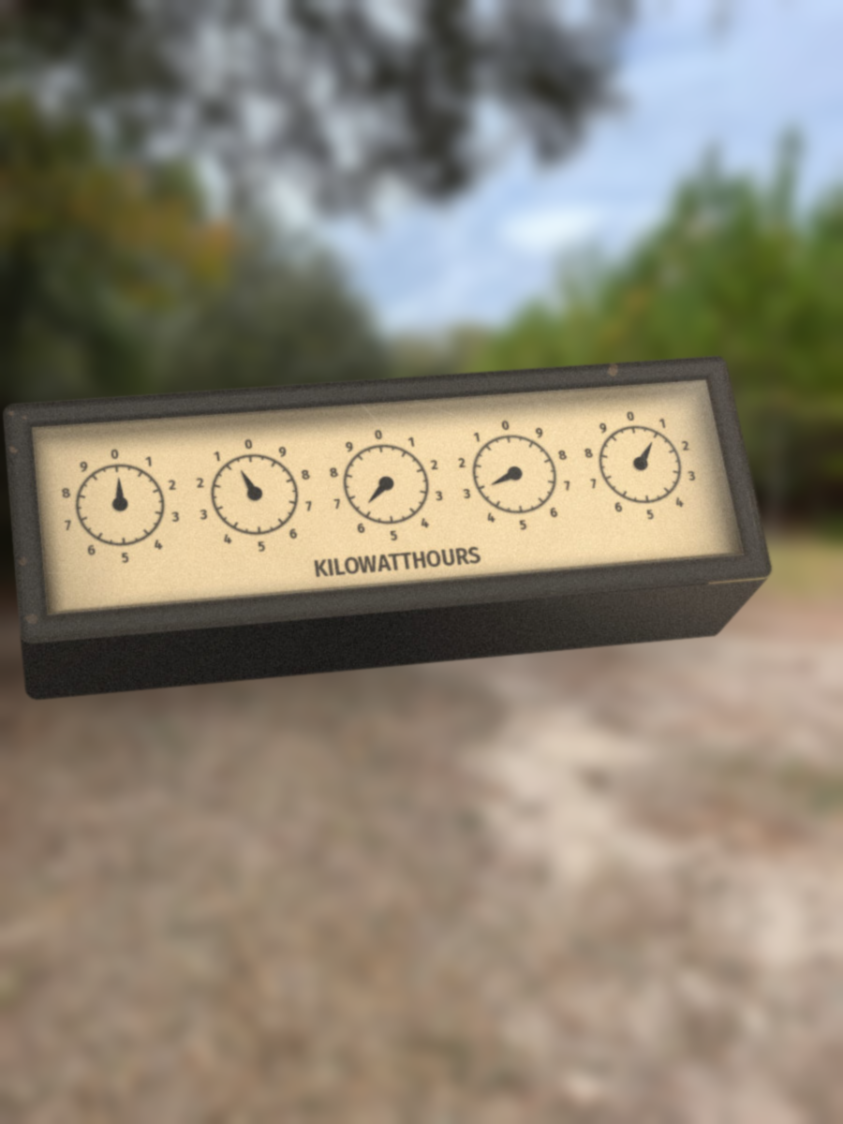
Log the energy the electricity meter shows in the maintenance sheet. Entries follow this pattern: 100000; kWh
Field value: 631; kWh
